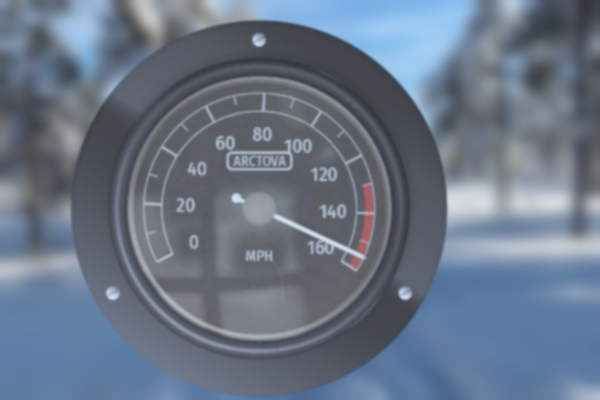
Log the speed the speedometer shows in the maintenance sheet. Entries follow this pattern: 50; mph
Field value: 155; mph
